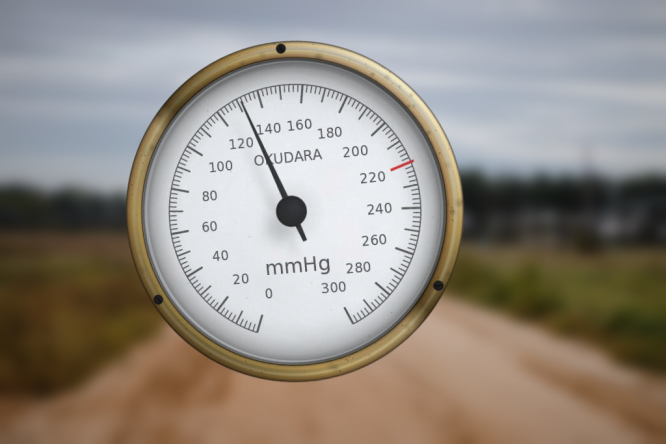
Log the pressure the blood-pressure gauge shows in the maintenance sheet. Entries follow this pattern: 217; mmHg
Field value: 132; mmHg
